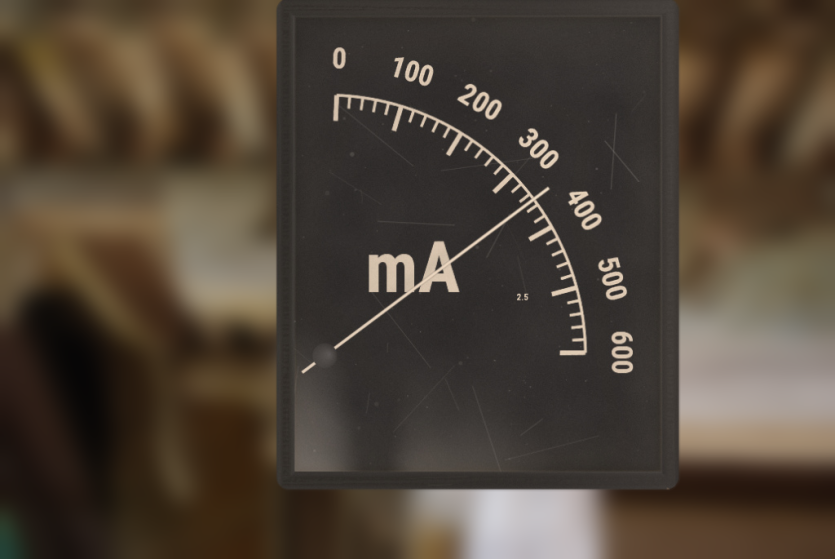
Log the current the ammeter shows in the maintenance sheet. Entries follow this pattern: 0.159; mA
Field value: 350; mA
